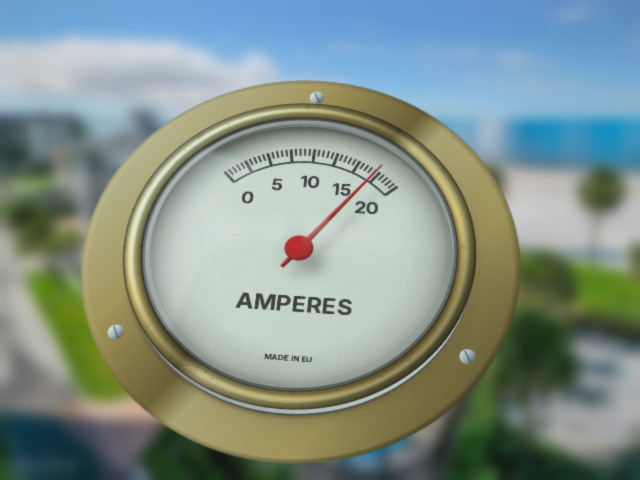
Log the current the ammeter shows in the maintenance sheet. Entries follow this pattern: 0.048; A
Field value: 17.5; A
